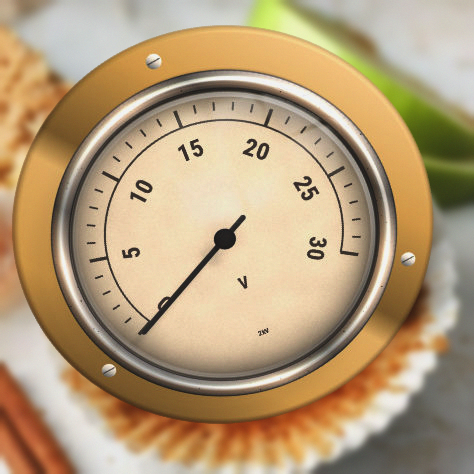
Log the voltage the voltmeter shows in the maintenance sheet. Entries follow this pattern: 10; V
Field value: 0; V
